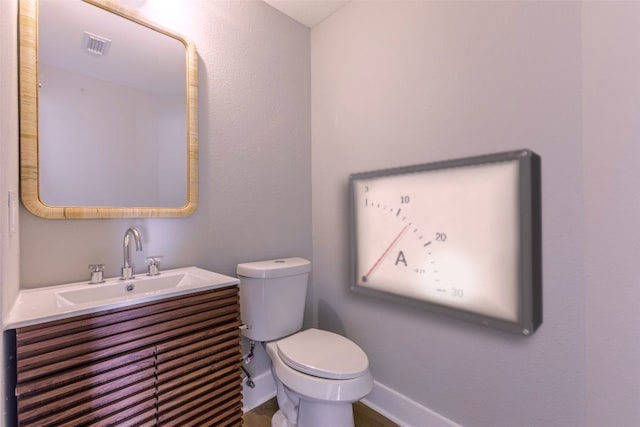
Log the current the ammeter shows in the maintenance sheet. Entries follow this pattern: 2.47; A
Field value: 14; A
